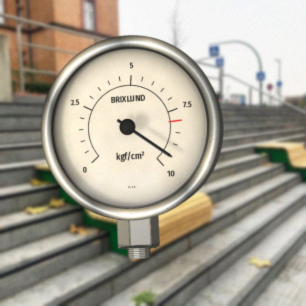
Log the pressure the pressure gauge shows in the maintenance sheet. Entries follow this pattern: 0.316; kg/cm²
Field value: 9.5; kg/cm²
